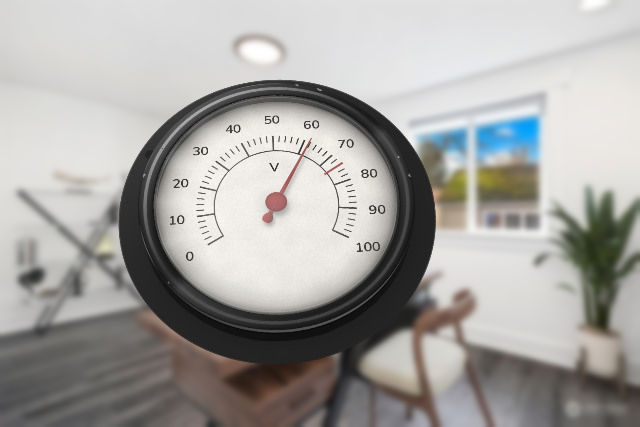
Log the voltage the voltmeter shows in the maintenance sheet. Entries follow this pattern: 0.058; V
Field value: 62; V
